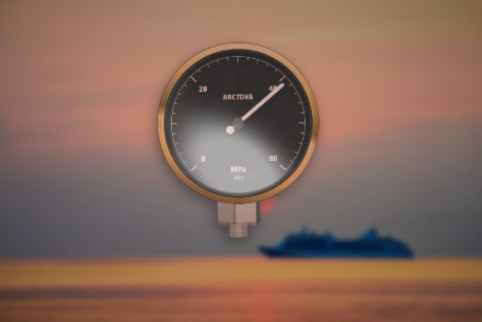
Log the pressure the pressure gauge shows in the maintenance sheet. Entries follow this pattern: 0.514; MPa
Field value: 41; MPa
